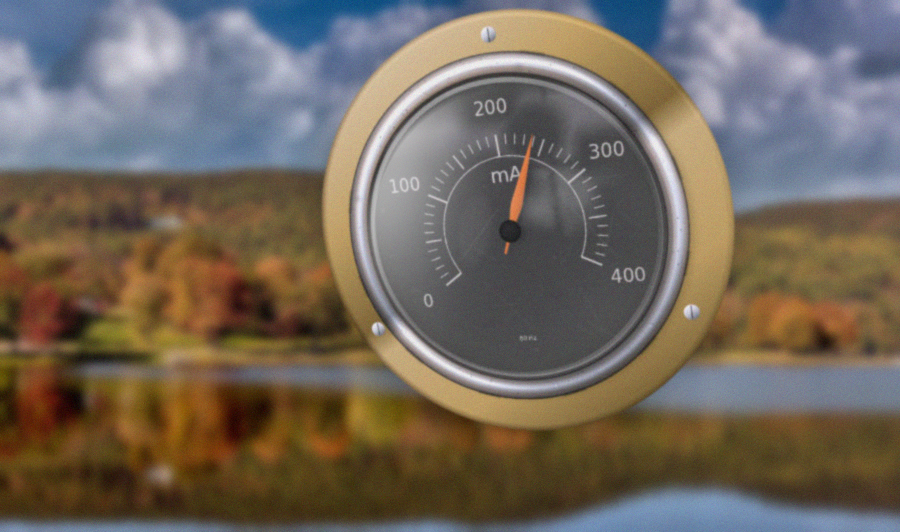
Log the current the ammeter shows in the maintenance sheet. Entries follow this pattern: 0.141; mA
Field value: 240; mA
